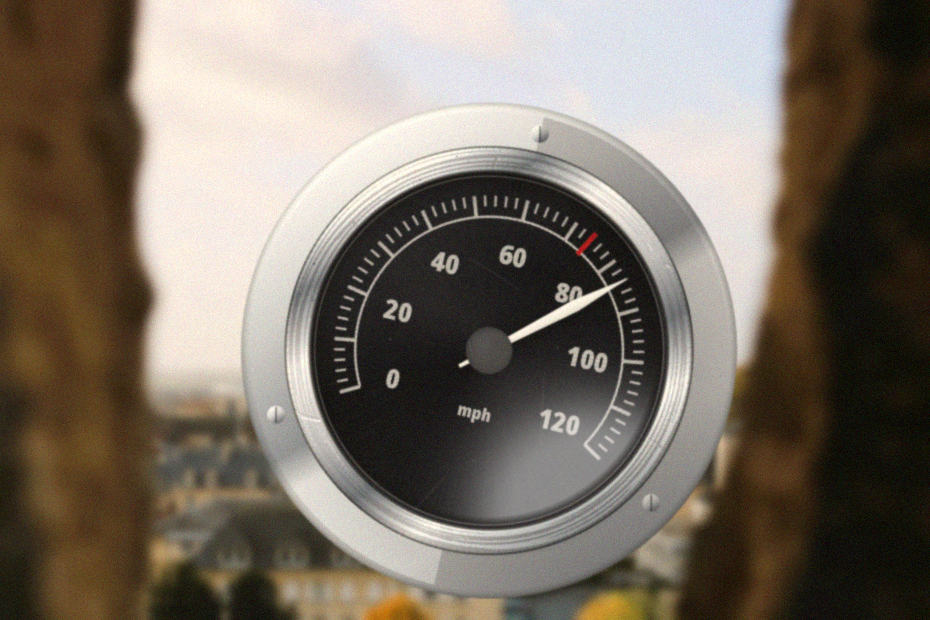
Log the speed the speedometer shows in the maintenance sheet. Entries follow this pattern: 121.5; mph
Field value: 84; mph
